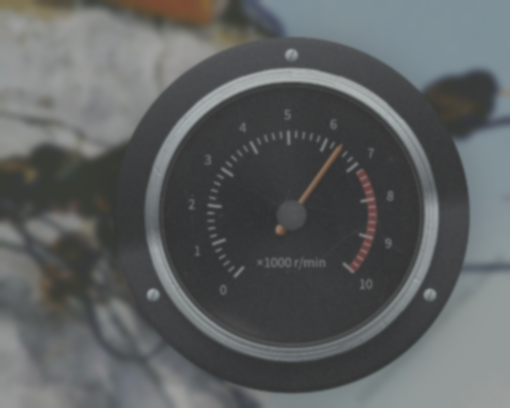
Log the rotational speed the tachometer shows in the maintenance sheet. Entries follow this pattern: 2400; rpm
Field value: 6400; rpm
